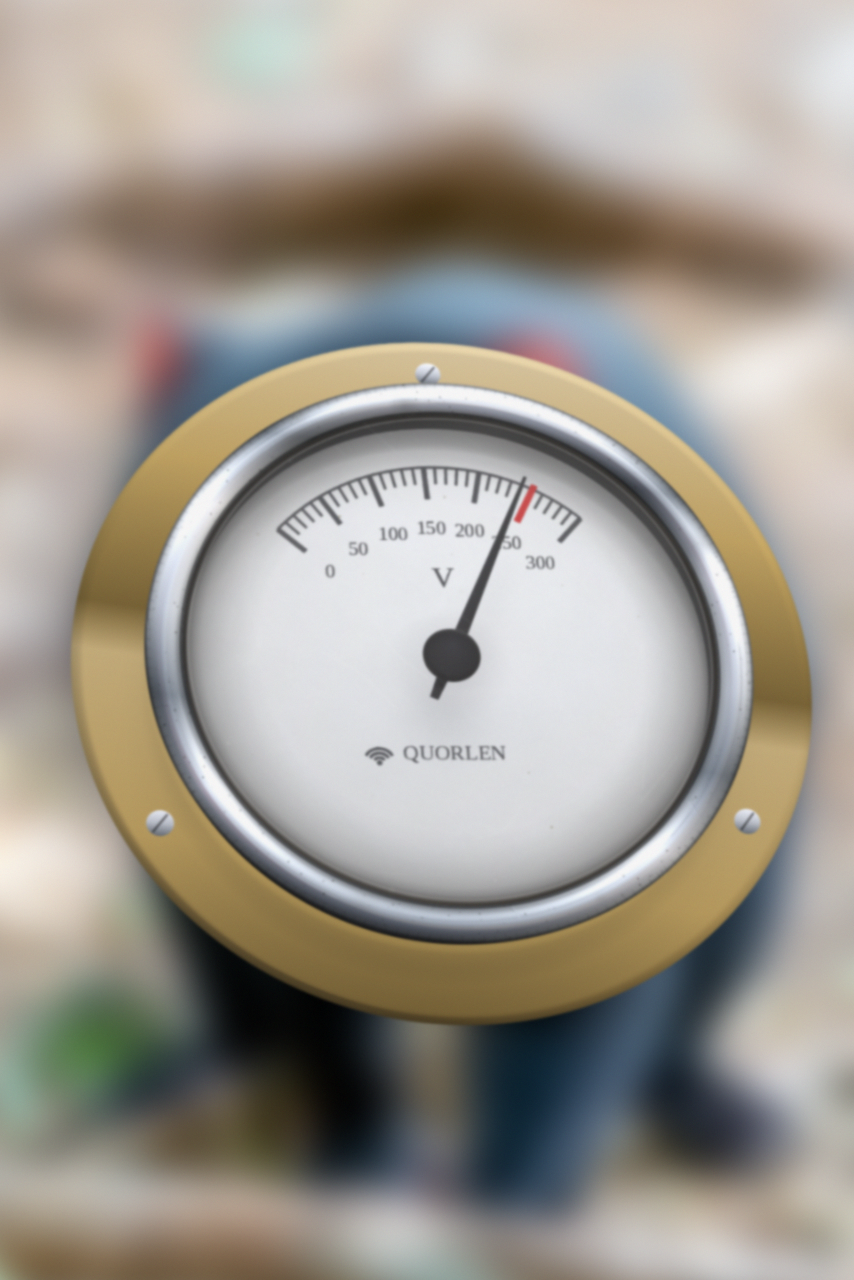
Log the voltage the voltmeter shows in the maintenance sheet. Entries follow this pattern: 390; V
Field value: 240; V
